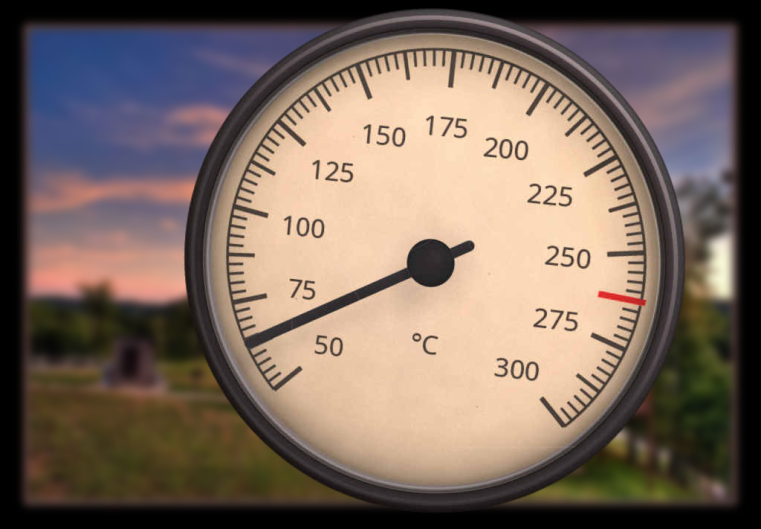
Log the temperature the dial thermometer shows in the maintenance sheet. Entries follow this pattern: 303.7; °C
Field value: 63.75; °C
